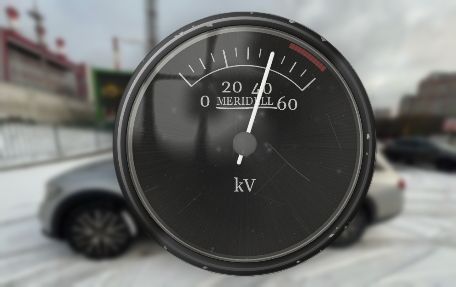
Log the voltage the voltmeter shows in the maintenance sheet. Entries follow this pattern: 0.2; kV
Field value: 40; kV
